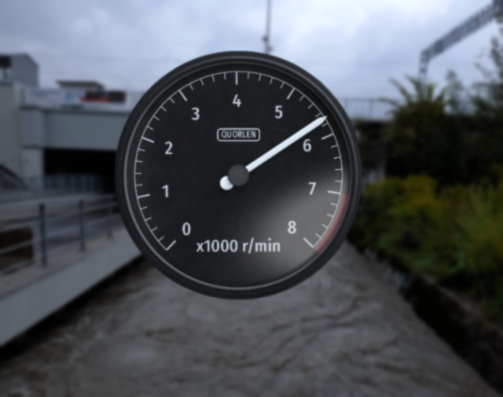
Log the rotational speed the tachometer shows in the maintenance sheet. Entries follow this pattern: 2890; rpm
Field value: 5700; rpm
